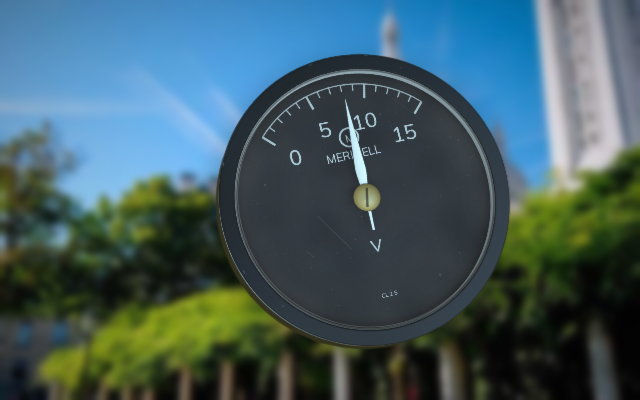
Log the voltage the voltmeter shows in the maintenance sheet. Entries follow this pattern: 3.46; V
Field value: 8; V
